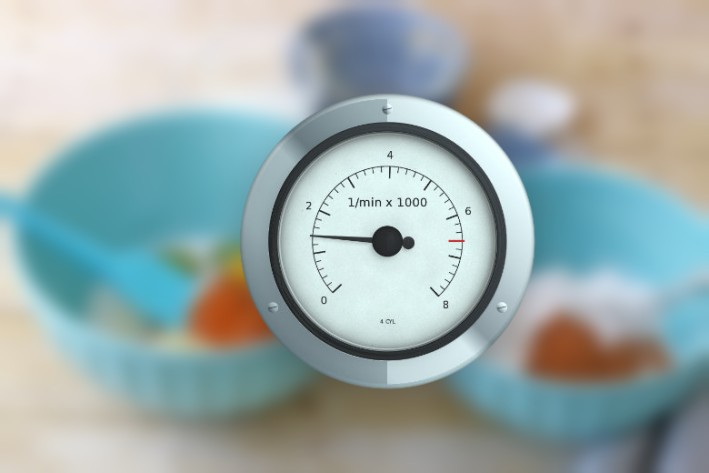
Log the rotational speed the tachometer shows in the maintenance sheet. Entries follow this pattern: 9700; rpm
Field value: 1400; rpm
